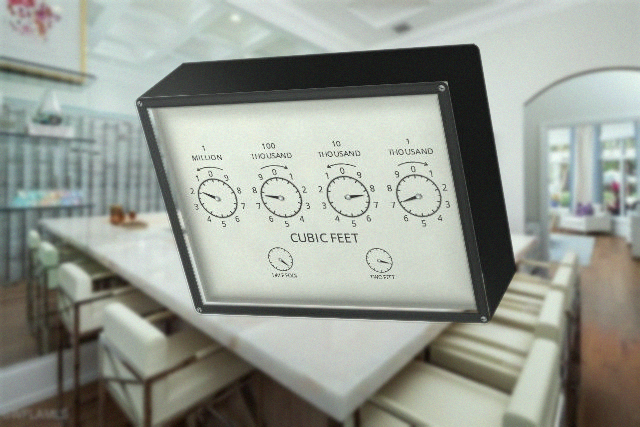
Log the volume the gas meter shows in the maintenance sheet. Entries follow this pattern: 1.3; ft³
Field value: 177700; ft³
